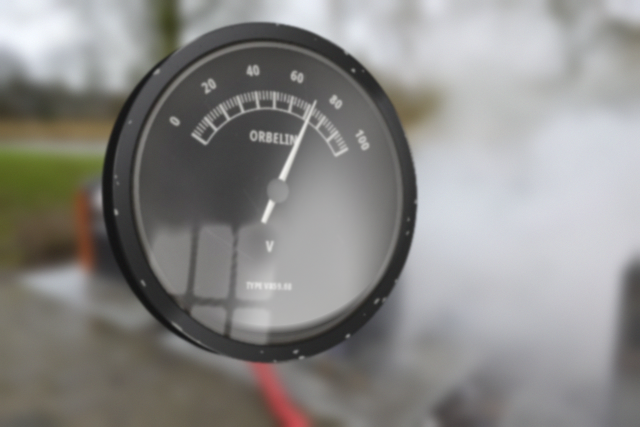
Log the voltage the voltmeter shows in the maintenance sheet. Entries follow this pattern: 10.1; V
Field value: 70; V
